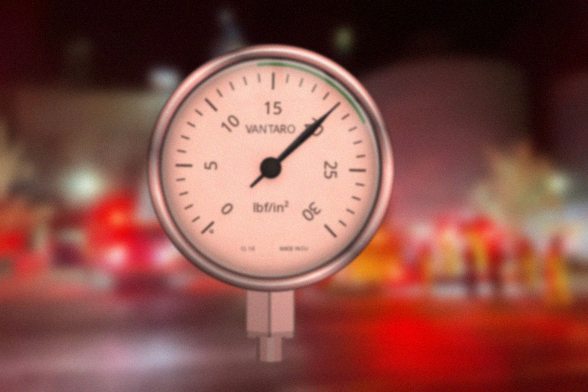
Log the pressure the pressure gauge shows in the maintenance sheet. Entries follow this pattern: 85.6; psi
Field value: 20; psi
